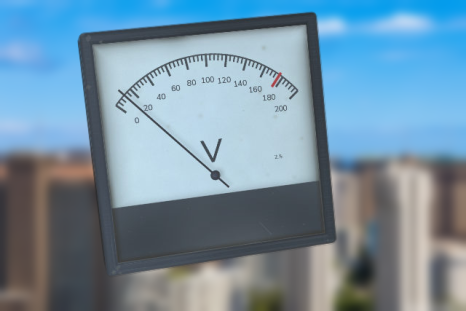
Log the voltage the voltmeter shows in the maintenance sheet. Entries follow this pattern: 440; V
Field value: 12; V
